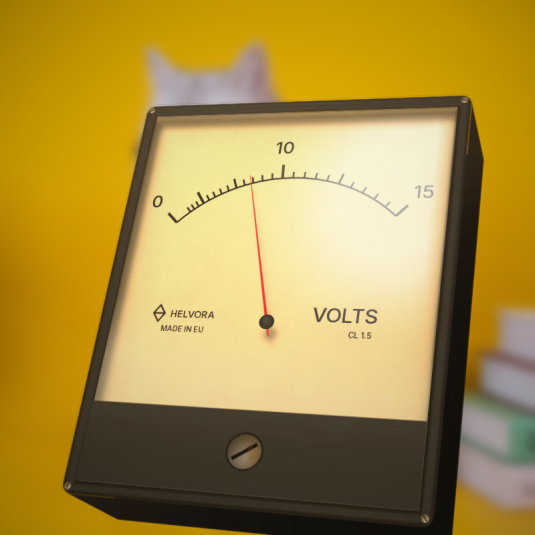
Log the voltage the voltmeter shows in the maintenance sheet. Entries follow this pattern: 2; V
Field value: 8.5; V
